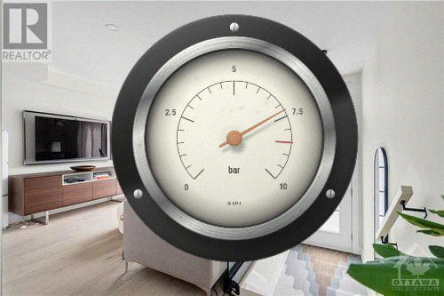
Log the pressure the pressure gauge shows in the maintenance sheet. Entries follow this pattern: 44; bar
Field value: 7.25; bar
